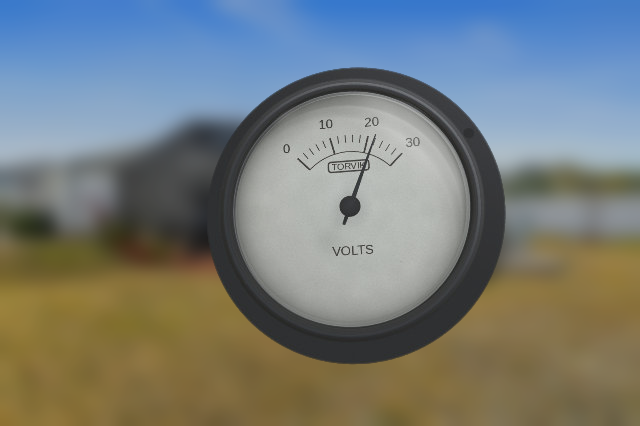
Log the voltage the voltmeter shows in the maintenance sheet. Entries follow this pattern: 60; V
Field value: 22; V
